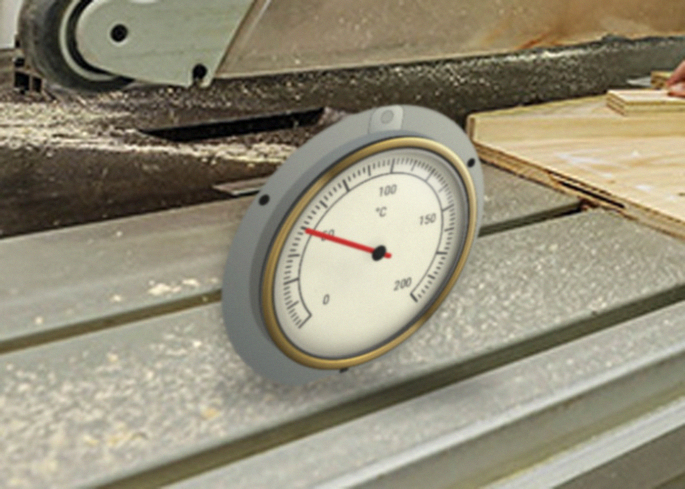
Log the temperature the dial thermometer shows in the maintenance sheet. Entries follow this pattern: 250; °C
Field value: 50; °C
